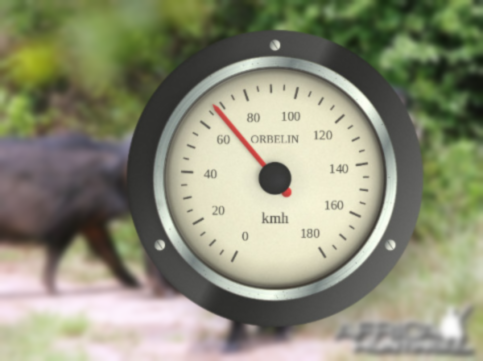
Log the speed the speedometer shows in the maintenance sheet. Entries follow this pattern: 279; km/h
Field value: 67.5; km/h
